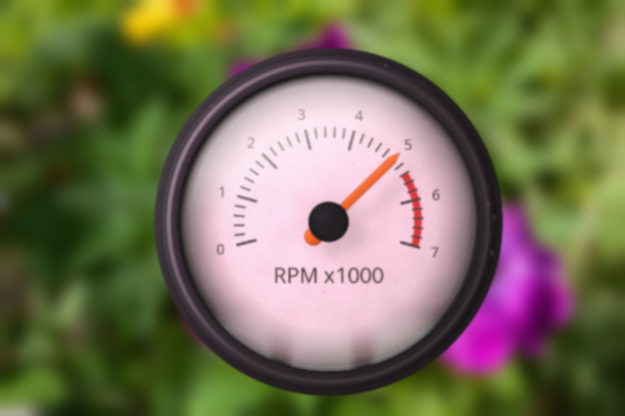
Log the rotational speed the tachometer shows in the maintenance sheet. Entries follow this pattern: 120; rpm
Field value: 5000; rpm
